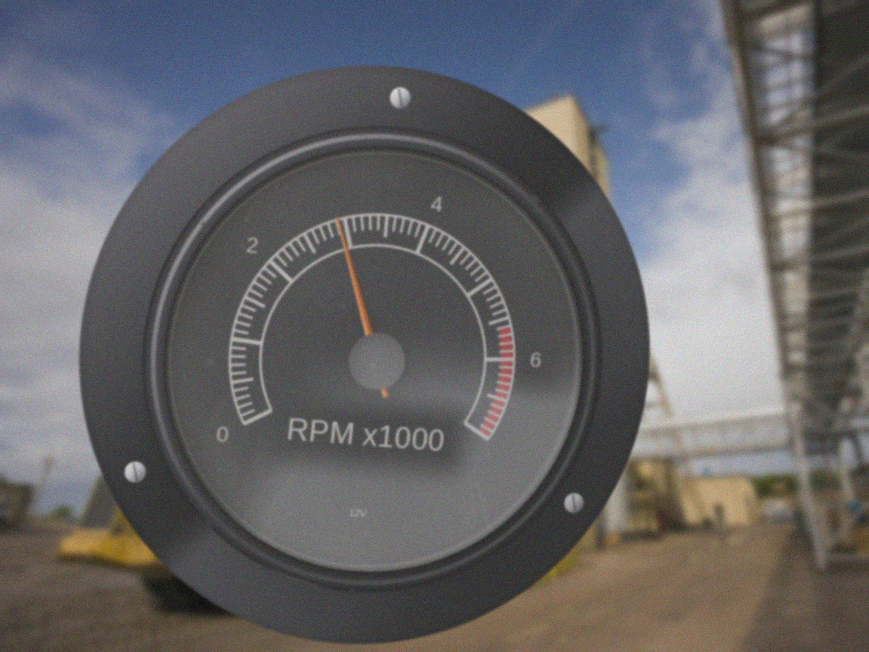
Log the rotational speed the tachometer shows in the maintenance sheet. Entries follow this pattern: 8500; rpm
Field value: 2900; rpm
